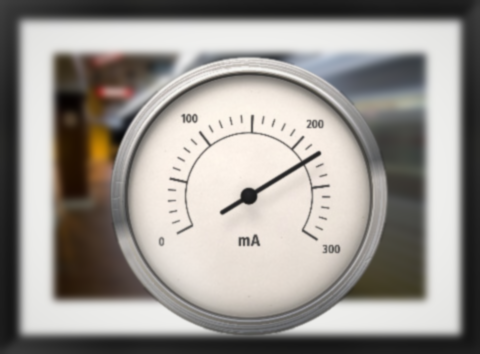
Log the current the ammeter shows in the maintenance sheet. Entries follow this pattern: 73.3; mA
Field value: 220; mA
